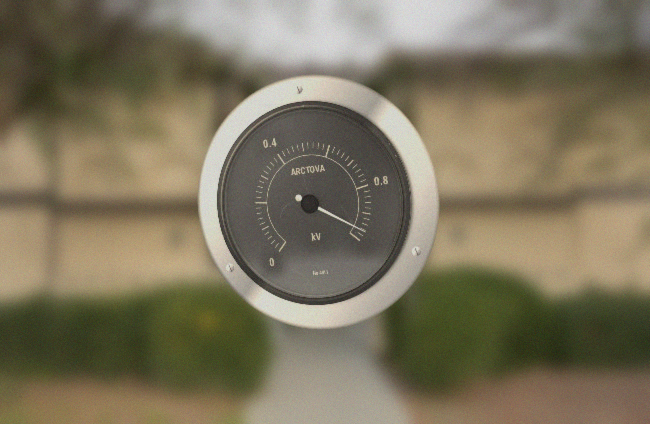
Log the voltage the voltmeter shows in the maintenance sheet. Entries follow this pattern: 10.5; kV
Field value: 0.96; kV
